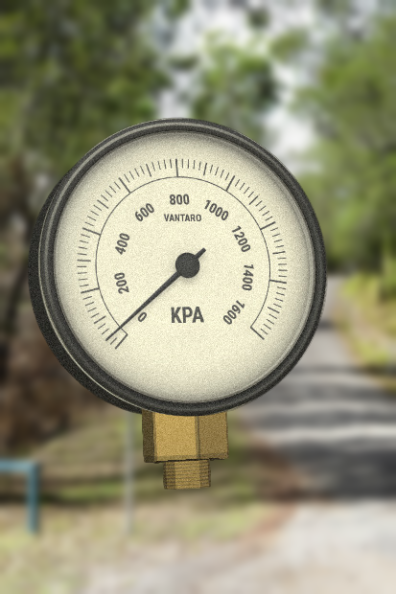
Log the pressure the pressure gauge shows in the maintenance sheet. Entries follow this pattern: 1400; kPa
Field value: 40; kPa
